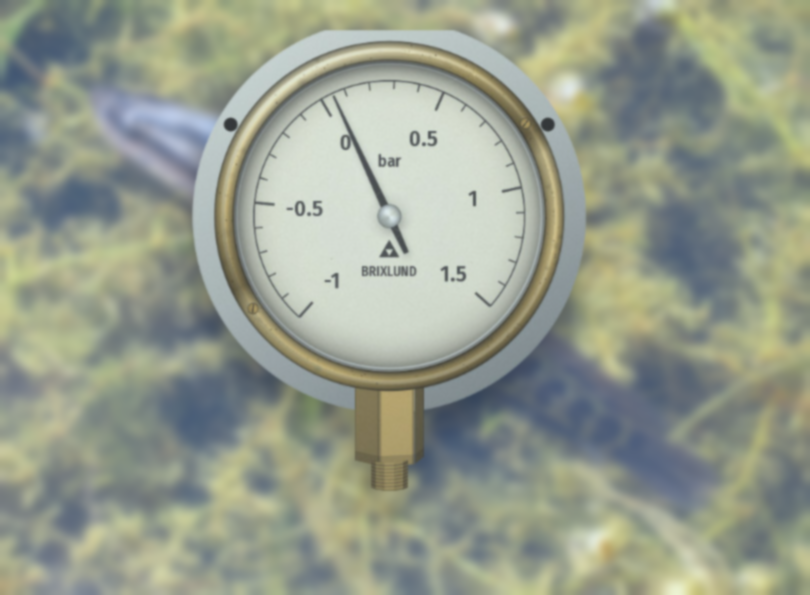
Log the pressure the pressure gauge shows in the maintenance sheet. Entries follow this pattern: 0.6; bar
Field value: 0.05; bar
